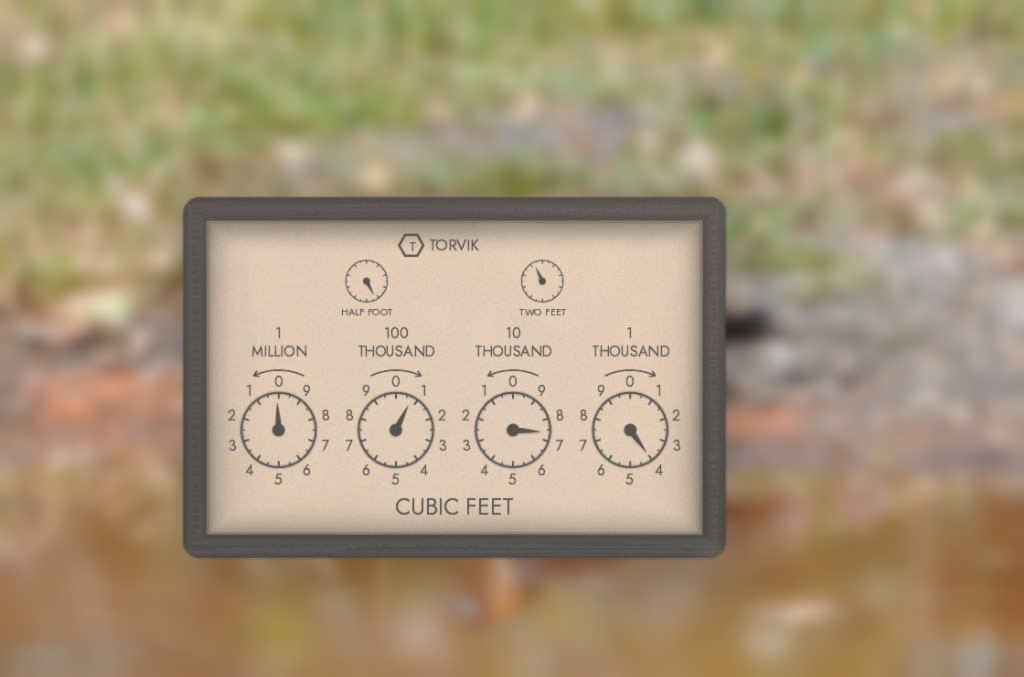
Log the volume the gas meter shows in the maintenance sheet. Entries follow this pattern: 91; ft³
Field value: 7400; ft³
